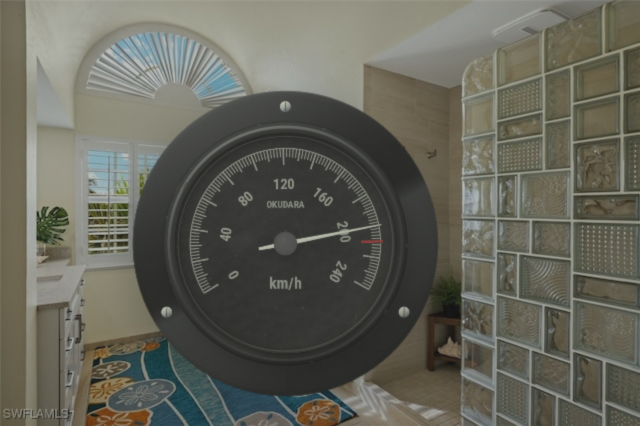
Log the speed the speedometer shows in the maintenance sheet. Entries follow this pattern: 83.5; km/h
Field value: 200; km/h
